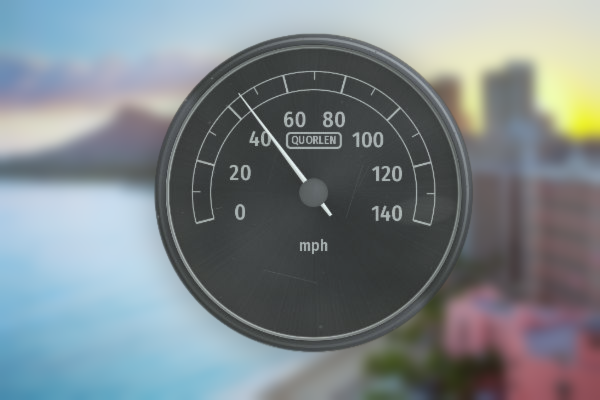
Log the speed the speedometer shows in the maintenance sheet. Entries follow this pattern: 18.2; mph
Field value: 45; mph
